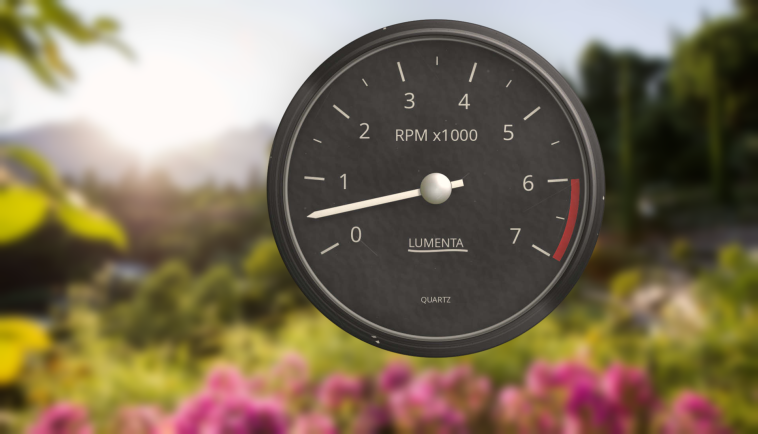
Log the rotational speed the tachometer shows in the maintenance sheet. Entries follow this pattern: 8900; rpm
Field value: 500; rpm
